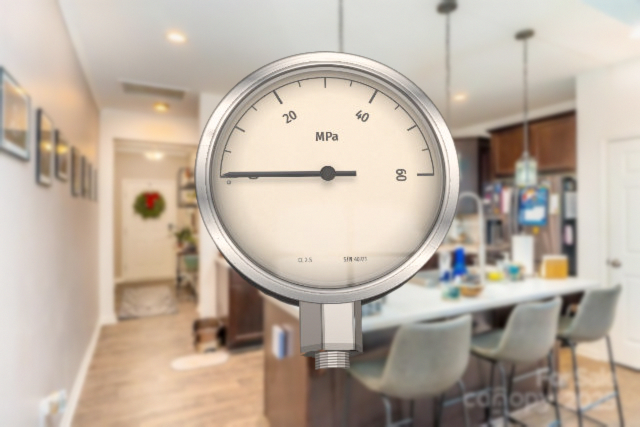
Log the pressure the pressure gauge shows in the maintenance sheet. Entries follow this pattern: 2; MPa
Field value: 0; MPa
